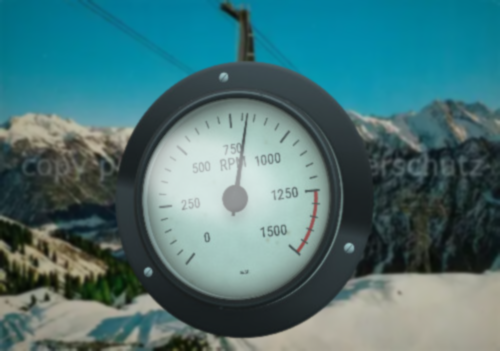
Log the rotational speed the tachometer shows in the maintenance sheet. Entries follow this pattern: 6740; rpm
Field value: 825; rpm
